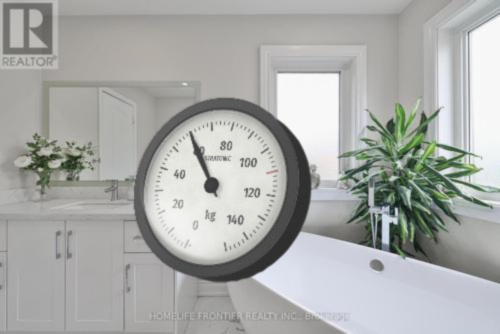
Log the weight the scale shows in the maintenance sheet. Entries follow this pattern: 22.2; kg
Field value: 60; kg
